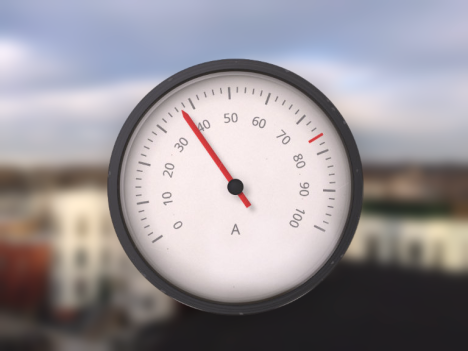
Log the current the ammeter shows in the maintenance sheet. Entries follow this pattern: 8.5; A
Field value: 37; A
